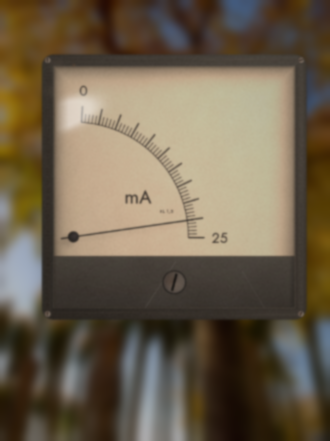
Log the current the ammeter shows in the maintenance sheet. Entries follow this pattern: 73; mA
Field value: 22.5; mA
